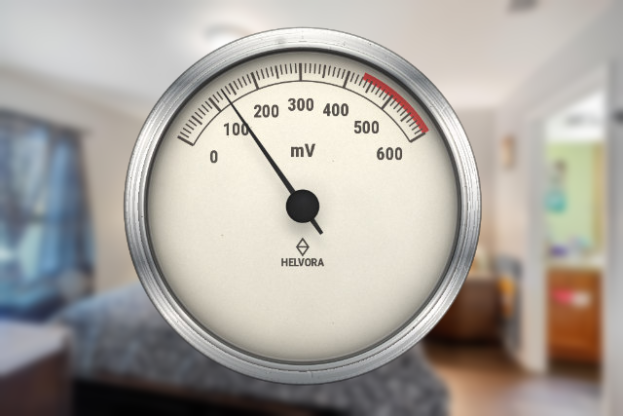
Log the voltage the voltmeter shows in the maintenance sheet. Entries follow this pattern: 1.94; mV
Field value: 130; mV
